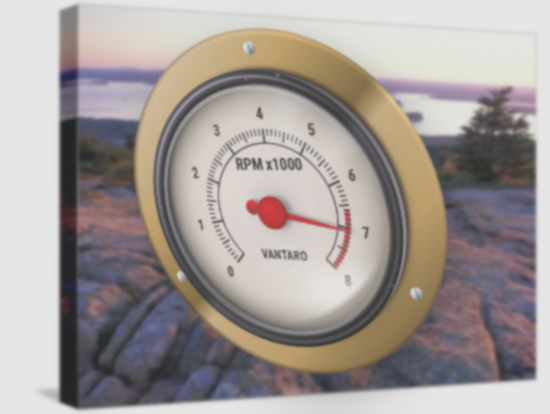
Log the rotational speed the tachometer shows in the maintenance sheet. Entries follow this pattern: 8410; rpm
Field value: 7000; rpm
